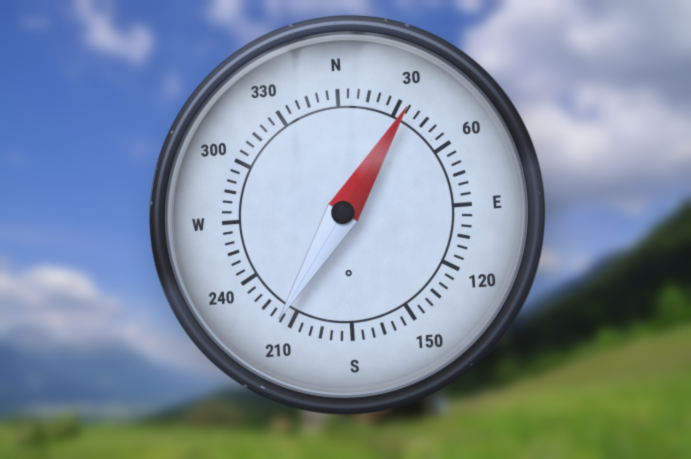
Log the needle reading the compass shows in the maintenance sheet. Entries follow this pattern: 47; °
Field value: 35; °
